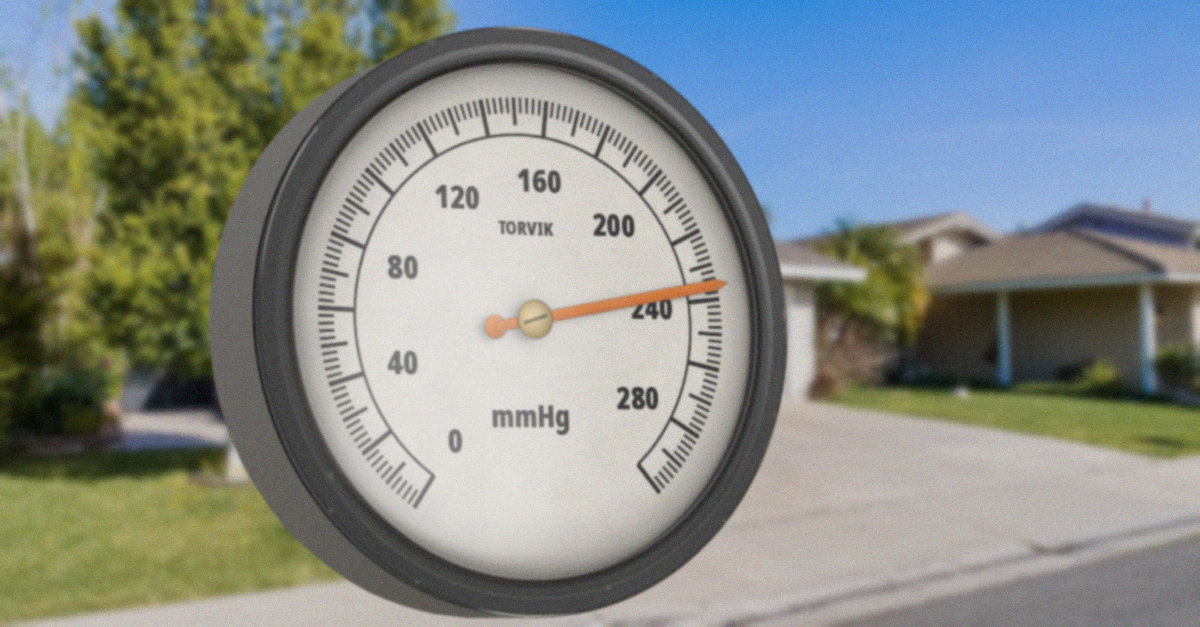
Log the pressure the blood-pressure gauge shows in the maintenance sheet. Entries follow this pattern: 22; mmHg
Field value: 236; mmHg
